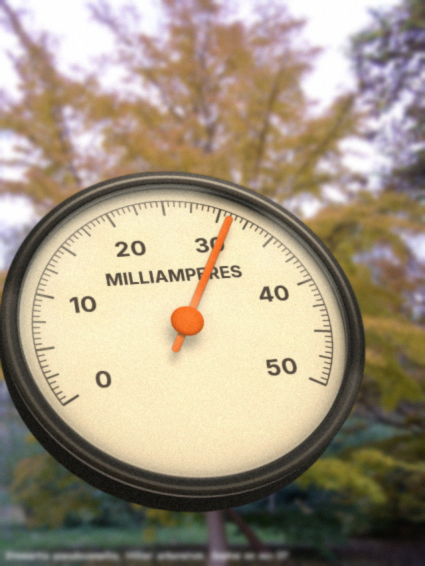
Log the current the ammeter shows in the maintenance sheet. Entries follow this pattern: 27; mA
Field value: 31; mA
